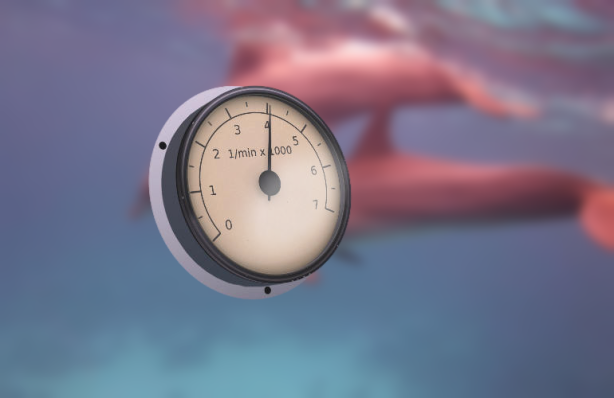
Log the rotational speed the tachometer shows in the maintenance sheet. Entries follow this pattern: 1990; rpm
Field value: 4000; rpm
